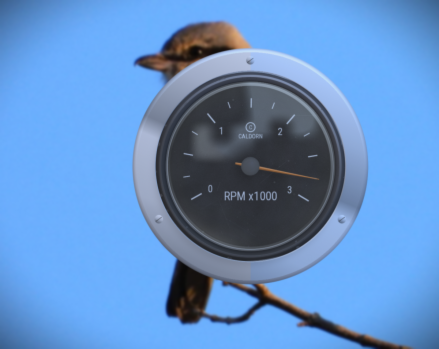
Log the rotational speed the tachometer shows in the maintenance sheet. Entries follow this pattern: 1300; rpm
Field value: 2750; rpm
